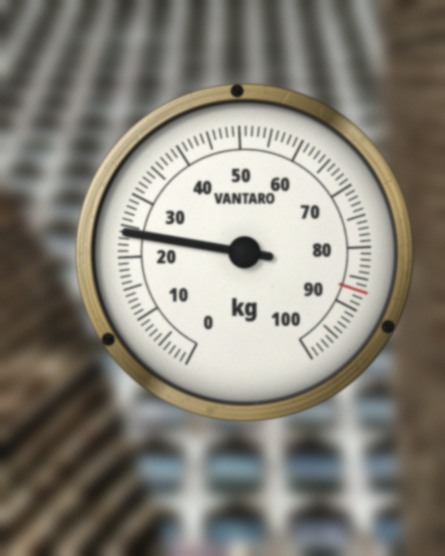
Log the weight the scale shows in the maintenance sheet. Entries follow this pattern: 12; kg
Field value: 24; kg
